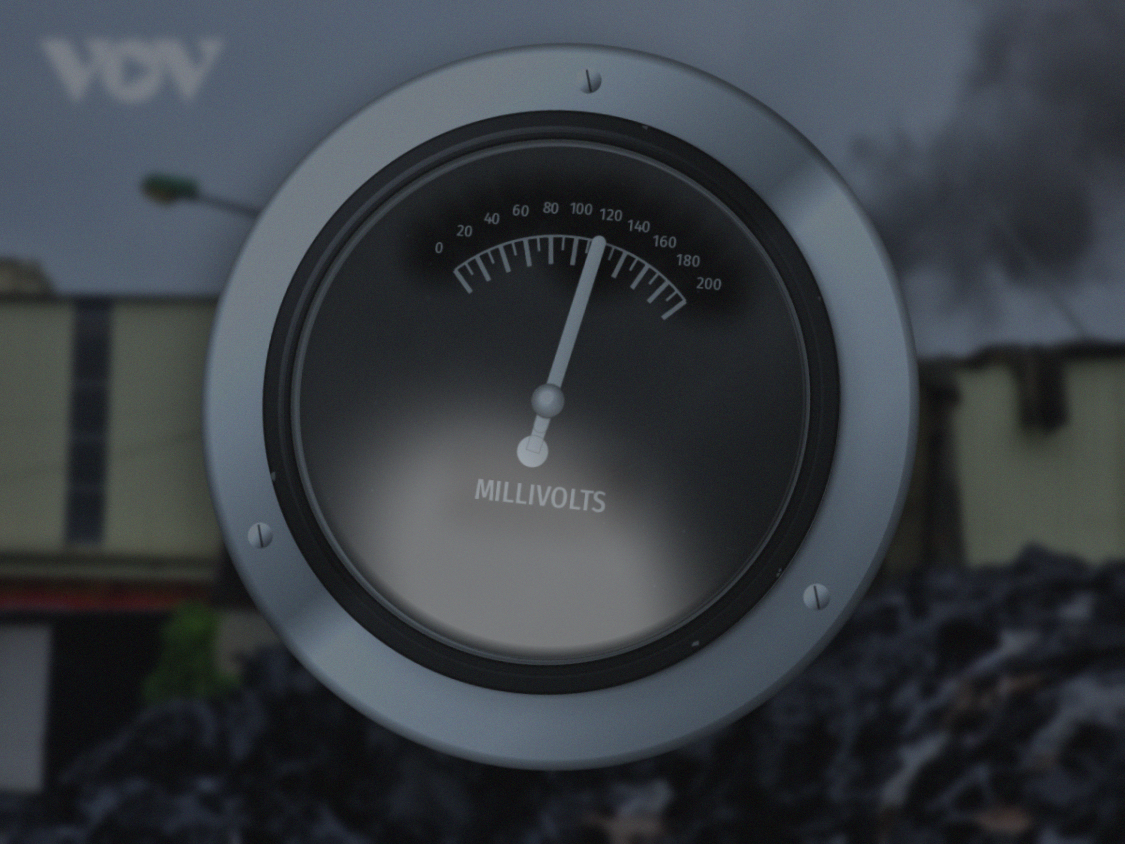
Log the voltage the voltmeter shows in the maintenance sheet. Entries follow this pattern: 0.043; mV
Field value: 120; mV
